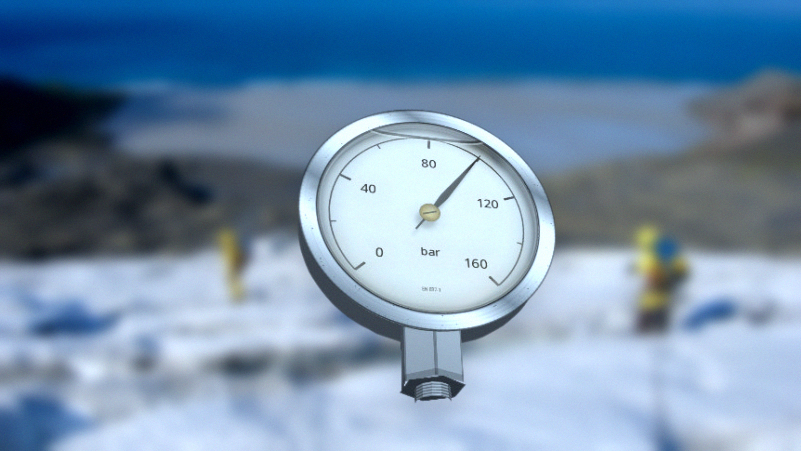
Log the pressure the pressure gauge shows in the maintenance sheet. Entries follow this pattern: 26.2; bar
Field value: 100; bar
